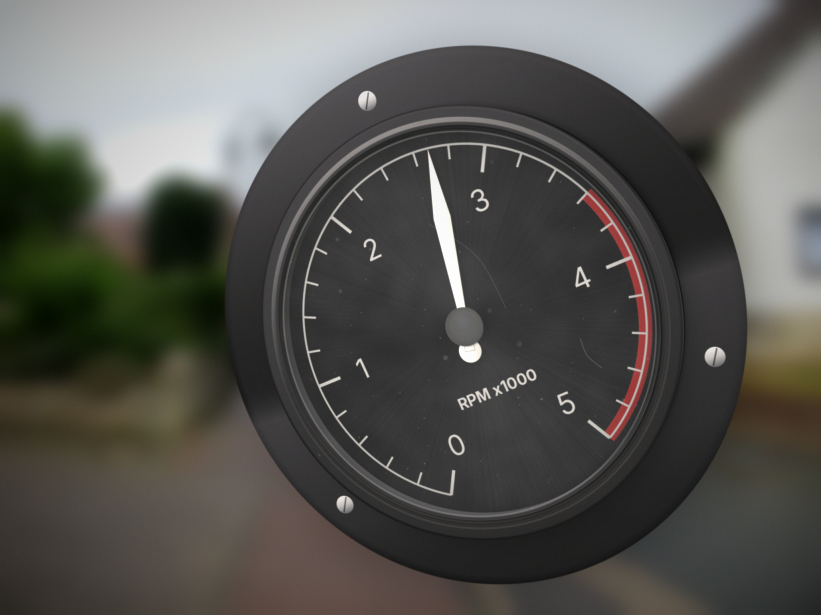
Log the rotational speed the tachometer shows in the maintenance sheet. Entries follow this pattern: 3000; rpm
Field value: 2700; rpm
